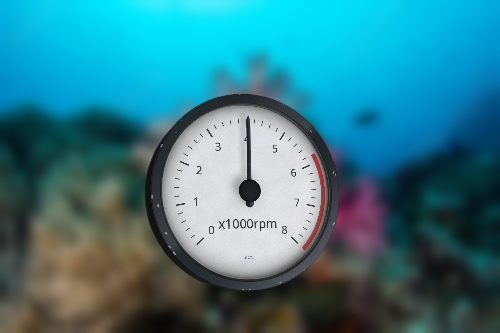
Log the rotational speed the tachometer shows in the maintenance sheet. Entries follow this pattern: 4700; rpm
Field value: 4000; rpm
